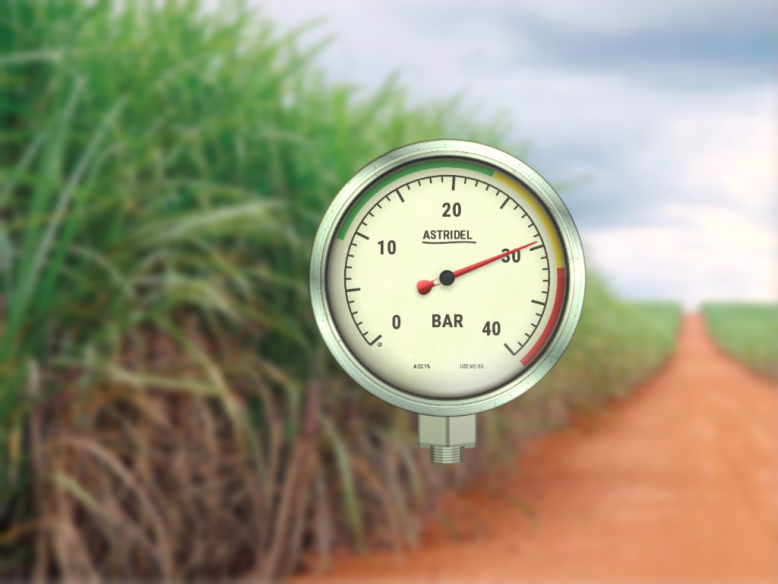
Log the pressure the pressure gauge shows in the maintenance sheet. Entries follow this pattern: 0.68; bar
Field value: 29.5; bar
